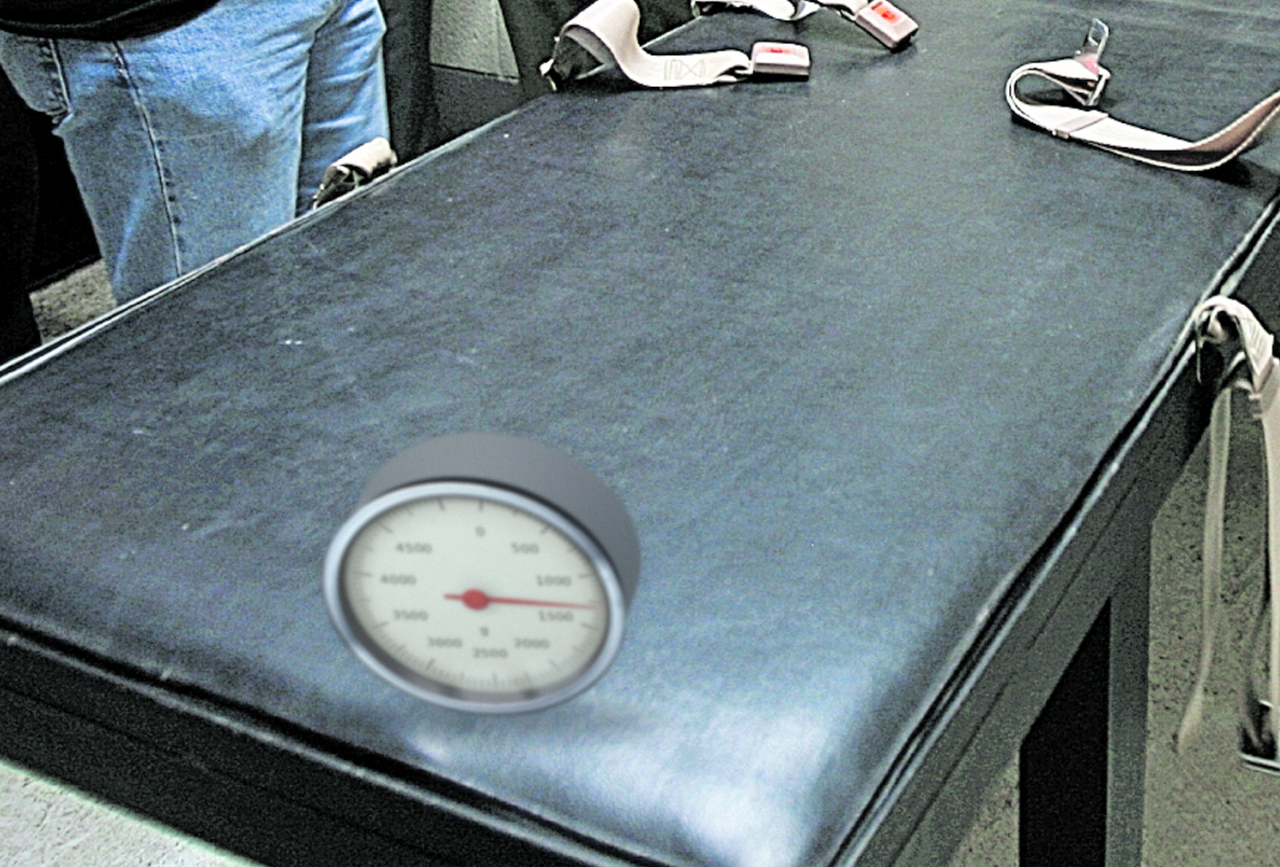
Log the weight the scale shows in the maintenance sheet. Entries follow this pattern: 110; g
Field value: 1250; g
